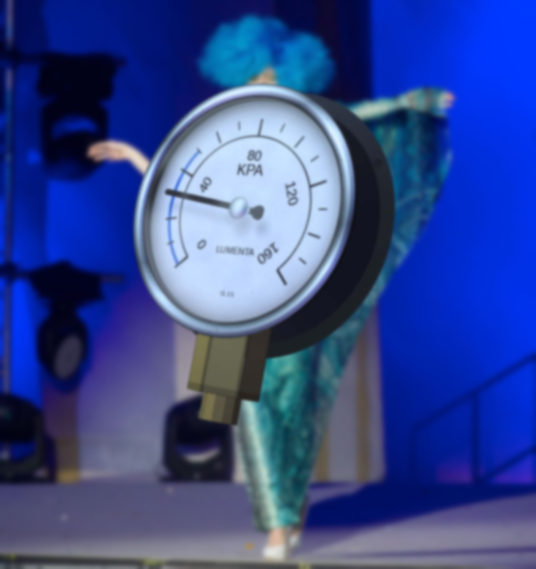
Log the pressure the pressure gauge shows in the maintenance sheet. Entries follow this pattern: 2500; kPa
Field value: 30; kPa
